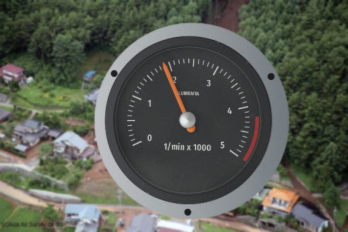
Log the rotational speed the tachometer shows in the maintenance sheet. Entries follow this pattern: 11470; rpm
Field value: 1900; rpm
